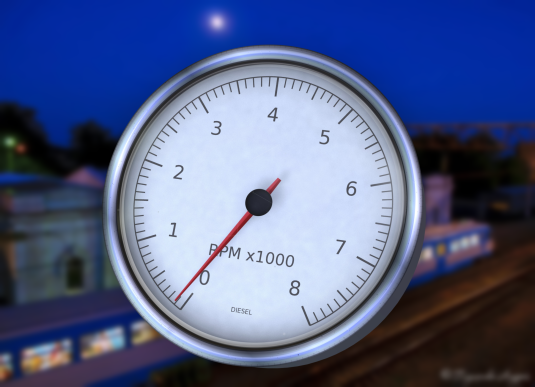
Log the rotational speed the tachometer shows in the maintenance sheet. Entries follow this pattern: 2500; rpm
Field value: 100; rpm
